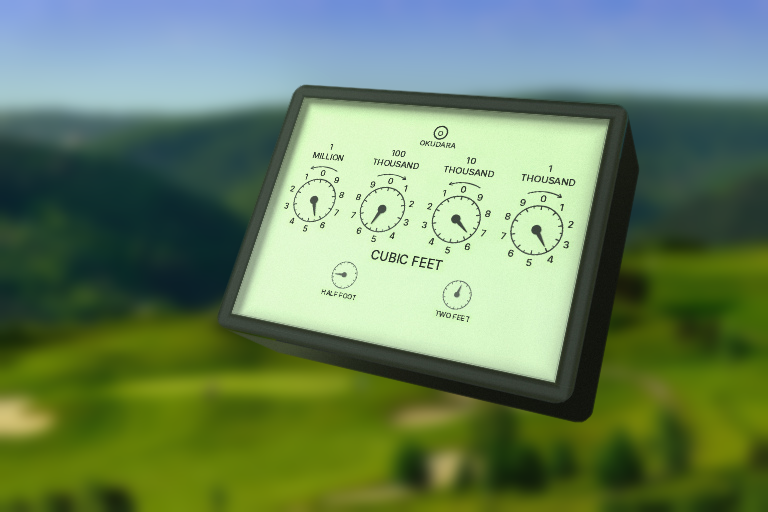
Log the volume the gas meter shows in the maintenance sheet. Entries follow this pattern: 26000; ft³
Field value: 556400; ft³
